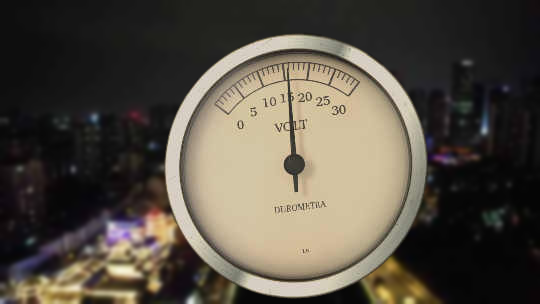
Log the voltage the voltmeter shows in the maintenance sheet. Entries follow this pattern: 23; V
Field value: 16; V
